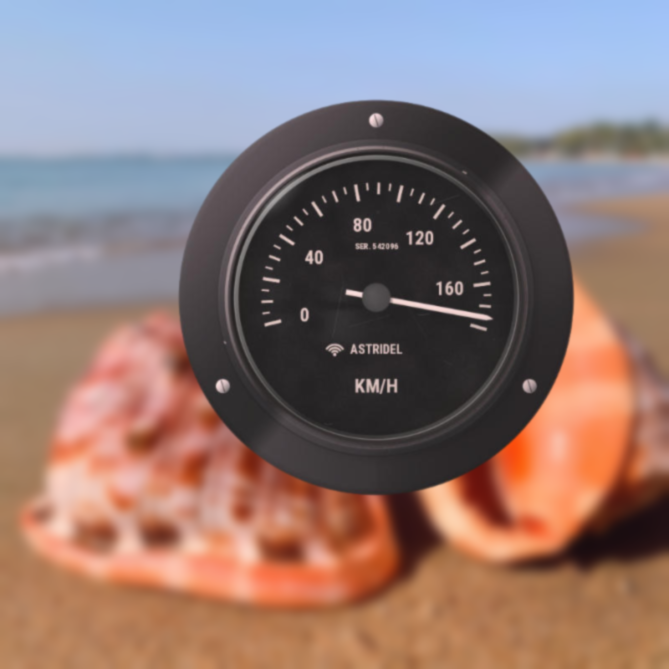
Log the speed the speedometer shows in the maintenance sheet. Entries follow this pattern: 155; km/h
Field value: 175; km/h
